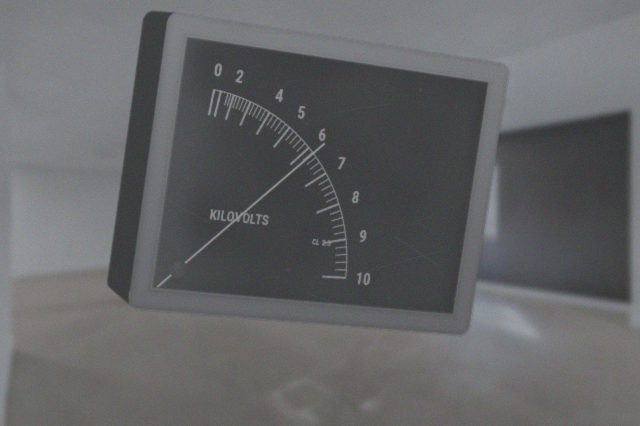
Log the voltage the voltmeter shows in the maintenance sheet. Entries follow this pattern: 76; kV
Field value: 6.2; kV
